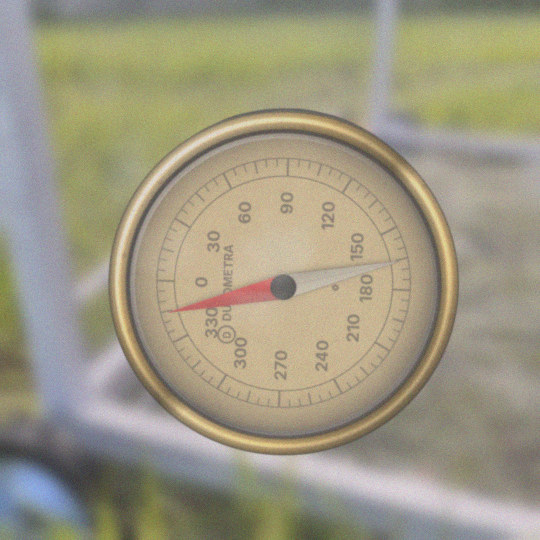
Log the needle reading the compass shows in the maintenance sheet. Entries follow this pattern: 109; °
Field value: 345; °
